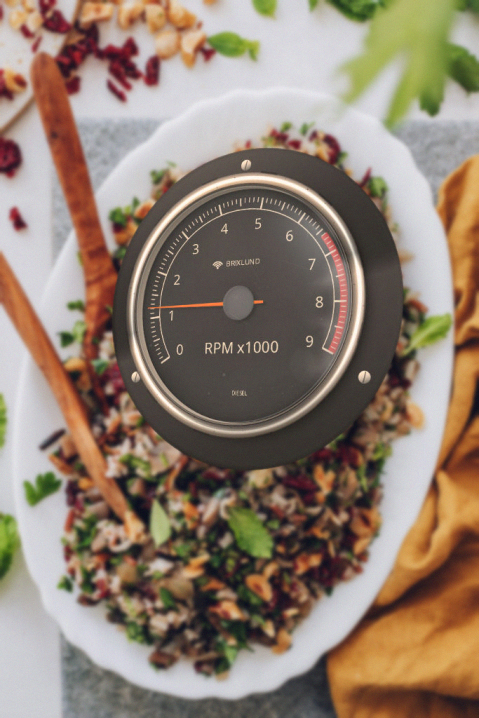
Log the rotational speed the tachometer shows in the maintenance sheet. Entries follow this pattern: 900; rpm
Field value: 1200; rpm
